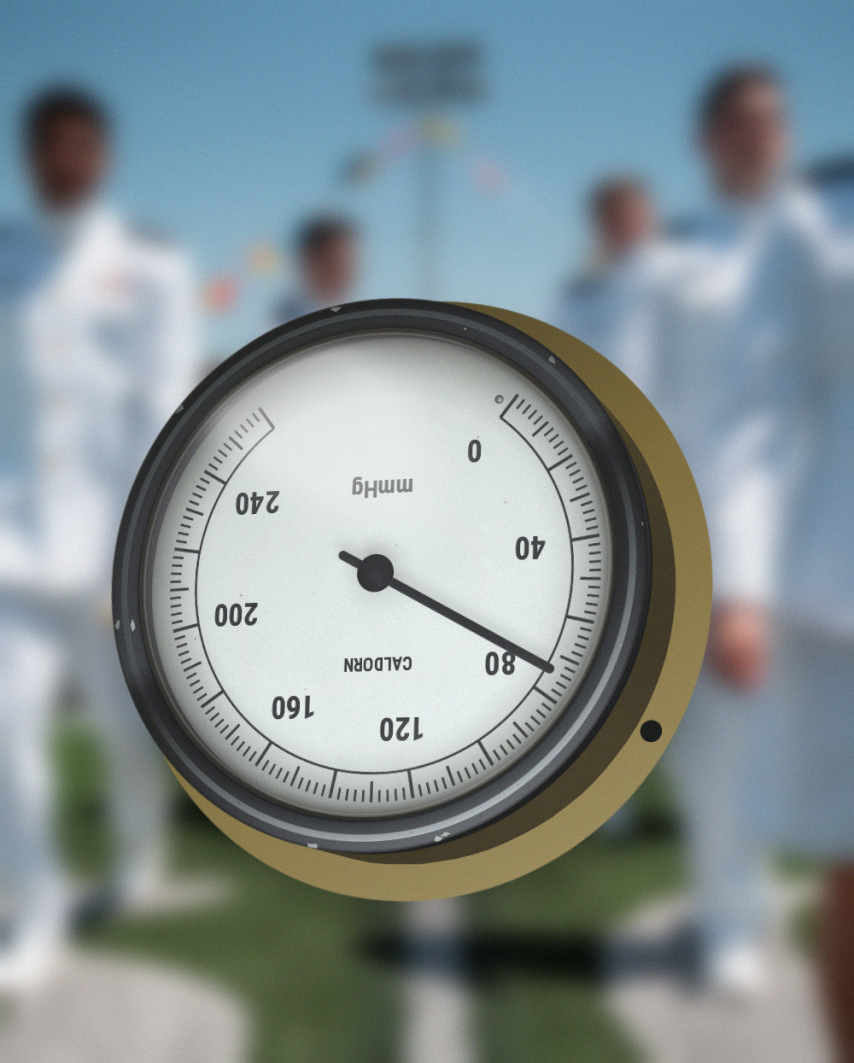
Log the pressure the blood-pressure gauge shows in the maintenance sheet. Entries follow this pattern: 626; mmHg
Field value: 74; mmHg
